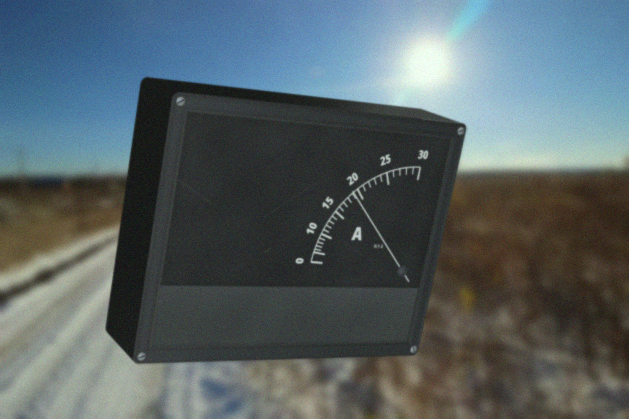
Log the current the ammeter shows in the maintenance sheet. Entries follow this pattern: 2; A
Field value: 19; A
